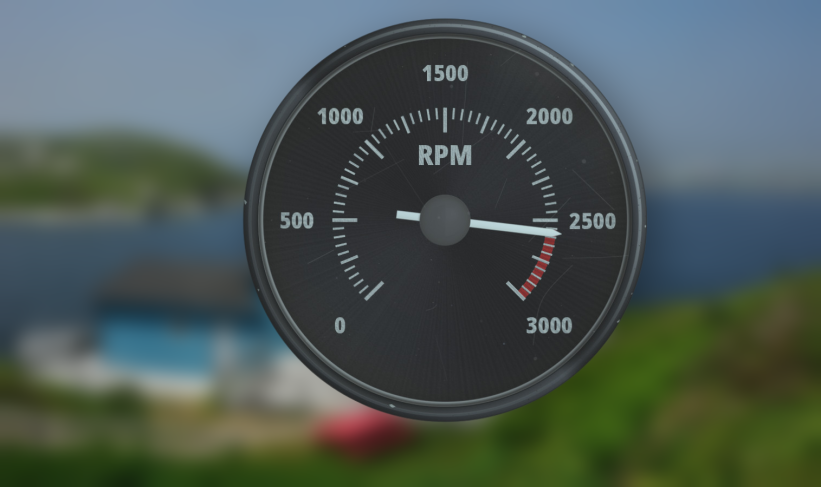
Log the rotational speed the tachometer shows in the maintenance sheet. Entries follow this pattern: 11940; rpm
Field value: 2575; rpm
